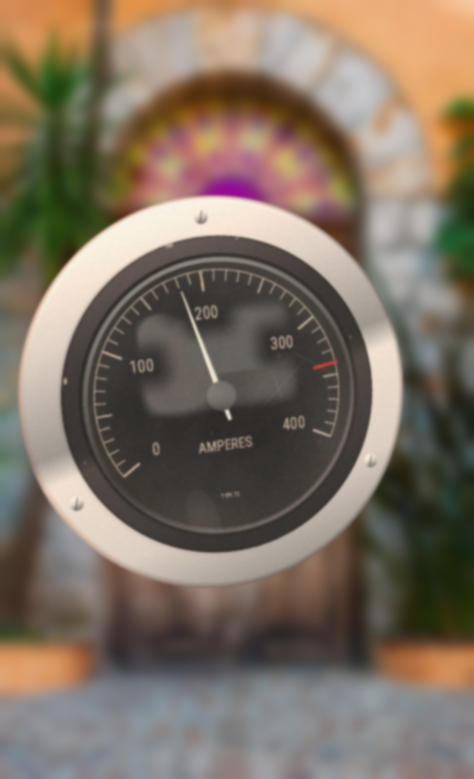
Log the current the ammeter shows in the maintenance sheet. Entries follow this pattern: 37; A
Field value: 180; A
